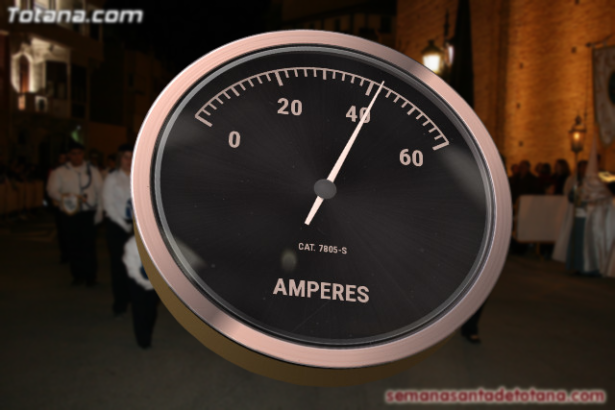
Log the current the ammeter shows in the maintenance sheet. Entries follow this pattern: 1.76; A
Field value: 42; A
